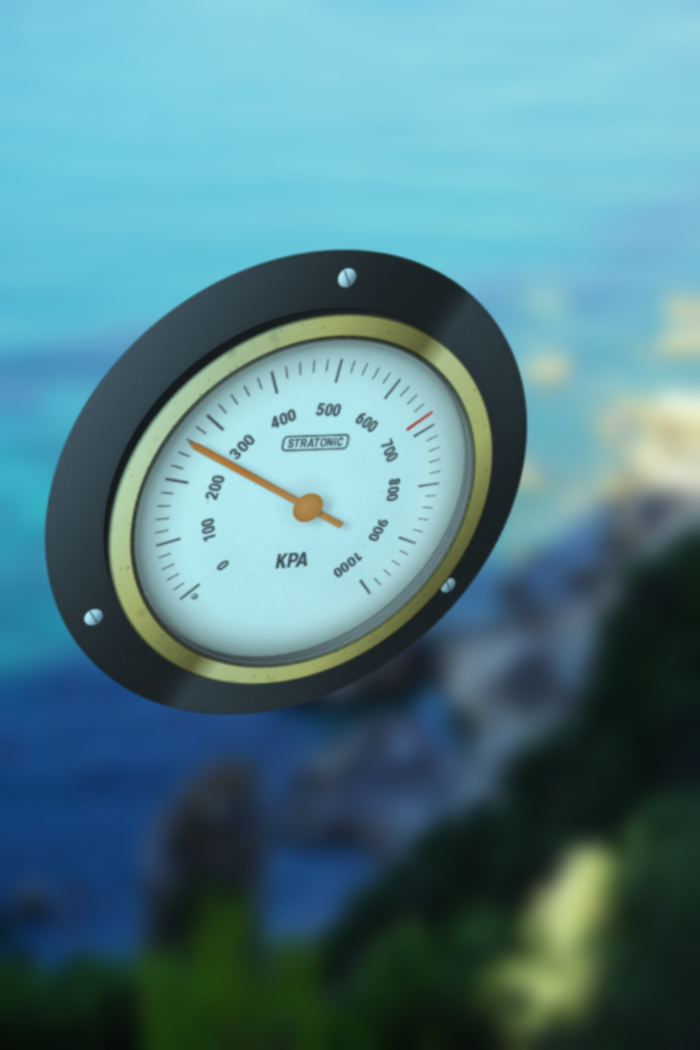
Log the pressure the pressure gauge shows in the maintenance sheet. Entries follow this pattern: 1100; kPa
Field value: 260; kPa
